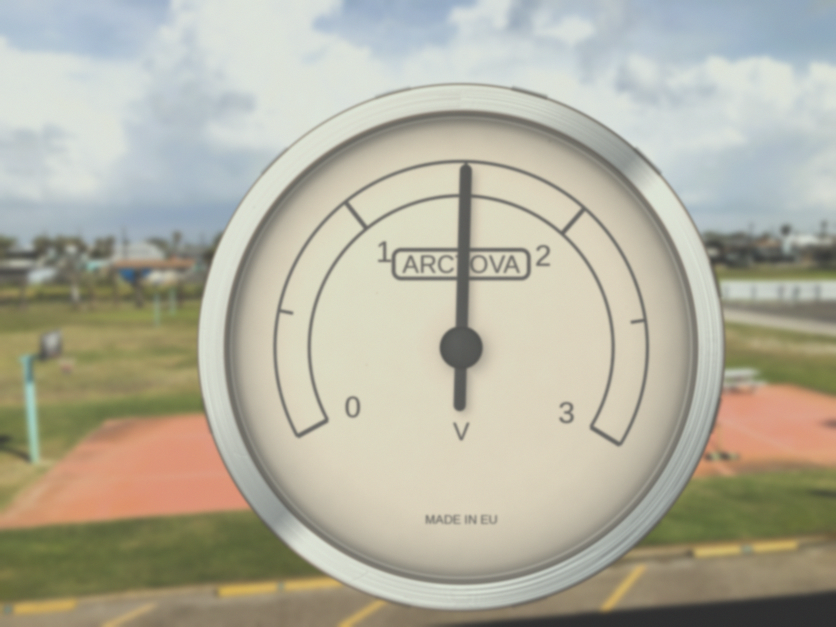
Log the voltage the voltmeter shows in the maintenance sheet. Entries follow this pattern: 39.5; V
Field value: 1.5; V
